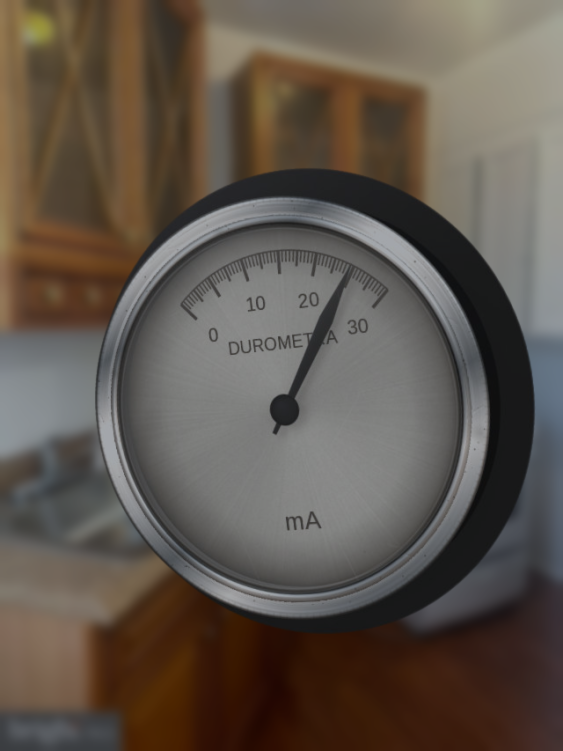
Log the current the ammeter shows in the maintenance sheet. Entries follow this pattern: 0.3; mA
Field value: 25; mA
